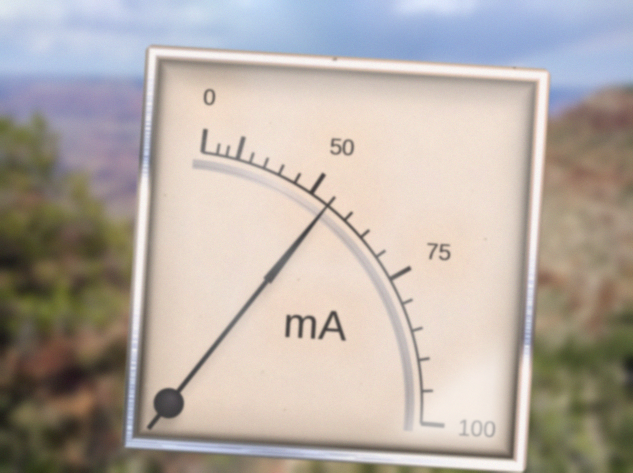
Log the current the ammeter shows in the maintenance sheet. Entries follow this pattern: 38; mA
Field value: 55; mA
